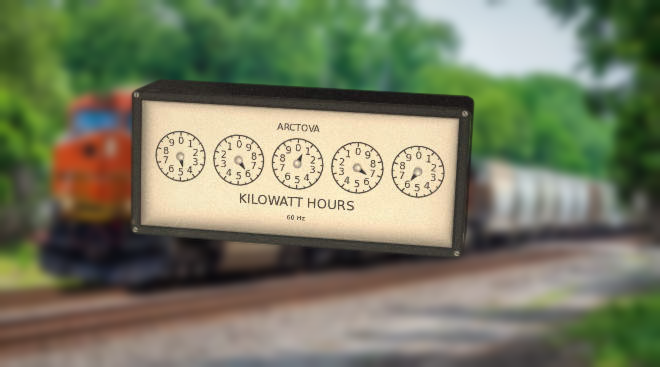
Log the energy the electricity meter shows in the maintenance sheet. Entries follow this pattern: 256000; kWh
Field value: 46066; kWh
